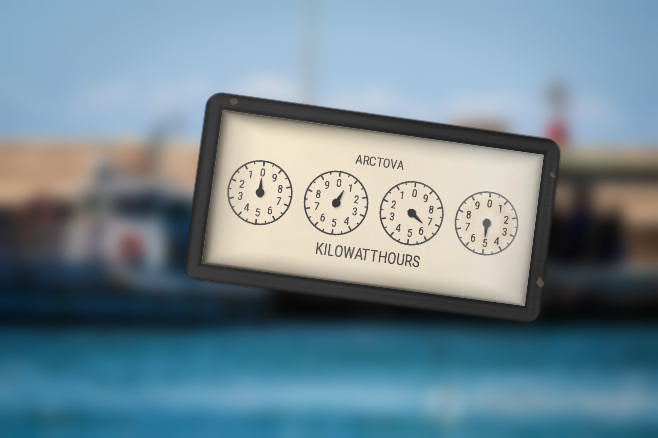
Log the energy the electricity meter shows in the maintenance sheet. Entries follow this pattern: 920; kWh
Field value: 65; kWh
